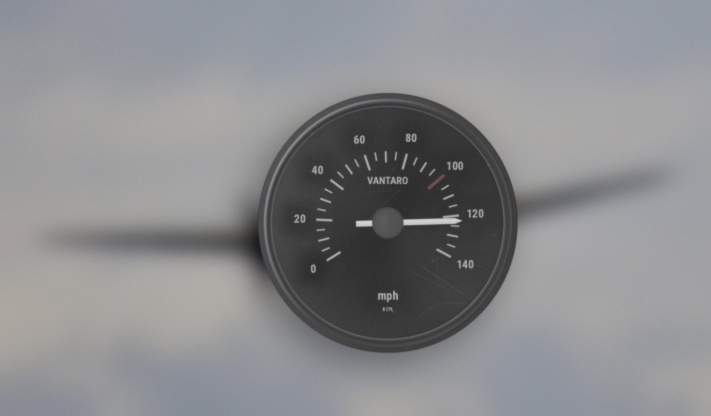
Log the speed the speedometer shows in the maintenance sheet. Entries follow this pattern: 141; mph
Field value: 122.5; mph
